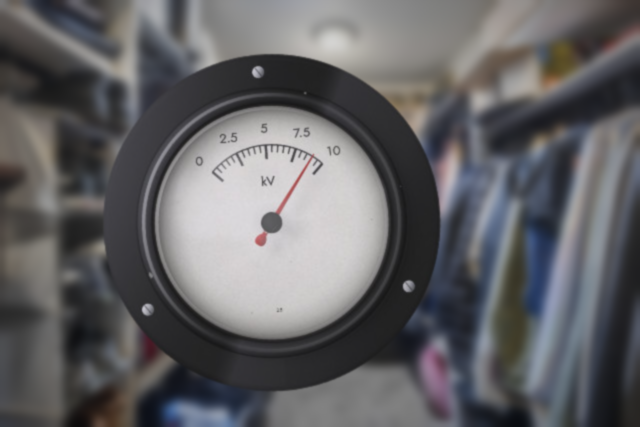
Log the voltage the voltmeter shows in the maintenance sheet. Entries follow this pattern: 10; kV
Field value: 9; kV
